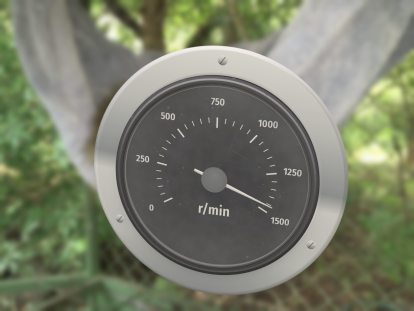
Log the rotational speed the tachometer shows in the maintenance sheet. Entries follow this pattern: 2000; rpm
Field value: 1450; rpm
